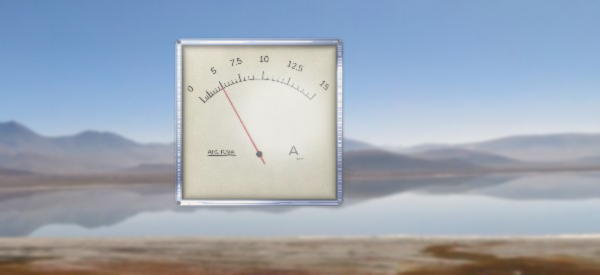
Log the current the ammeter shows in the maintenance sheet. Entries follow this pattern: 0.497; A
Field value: 5; A
